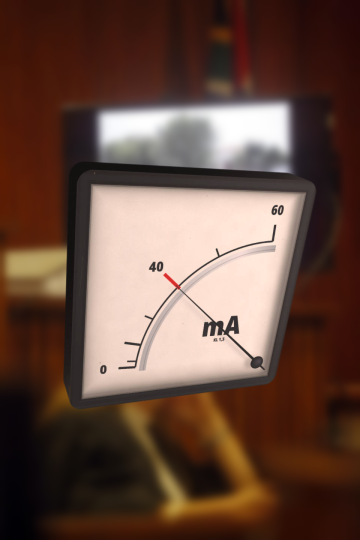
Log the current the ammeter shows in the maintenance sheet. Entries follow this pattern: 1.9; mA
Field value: 40; mA
